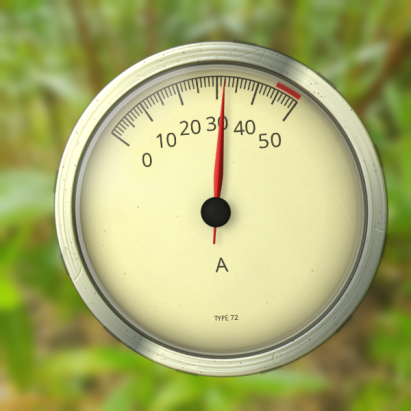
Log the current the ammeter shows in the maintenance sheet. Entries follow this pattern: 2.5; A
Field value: 32; A
